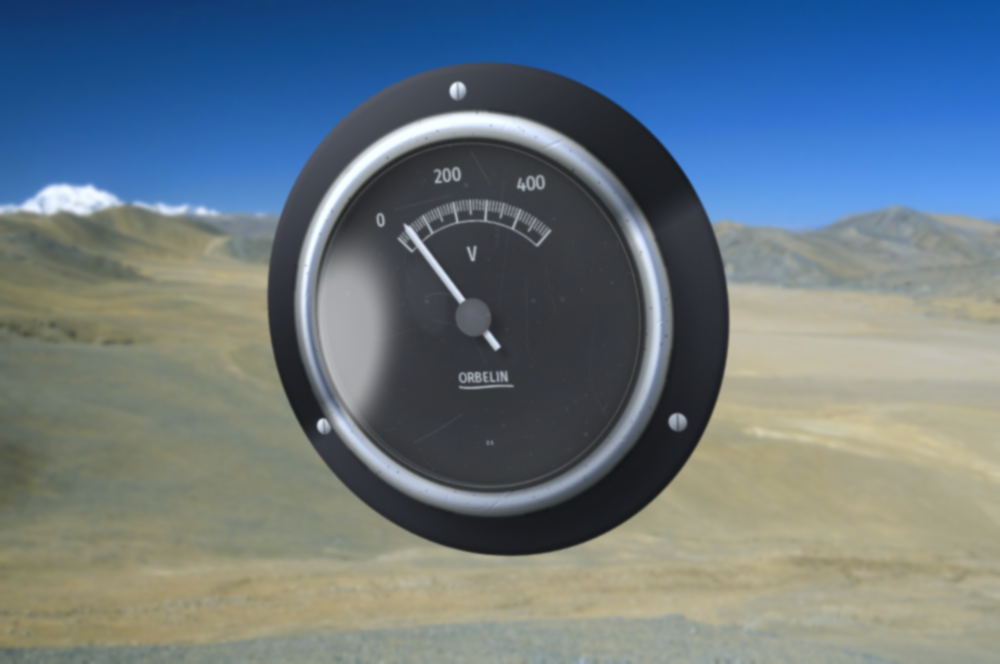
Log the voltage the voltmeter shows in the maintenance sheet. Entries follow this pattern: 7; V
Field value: 50; V
